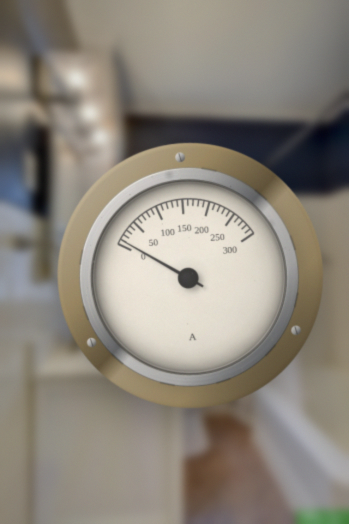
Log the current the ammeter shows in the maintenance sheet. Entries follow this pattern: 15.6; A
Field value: 10; A
